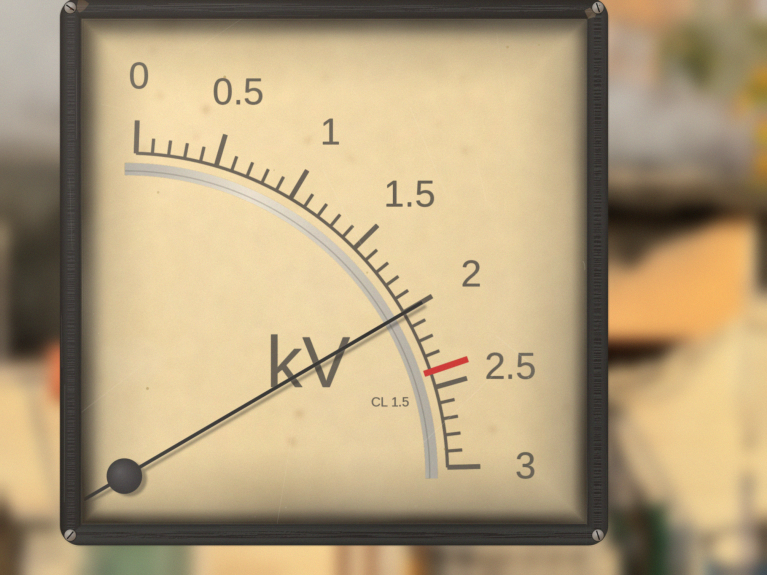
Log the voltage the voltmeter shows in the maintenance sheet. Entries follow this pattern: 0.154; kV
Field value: 2; kV
